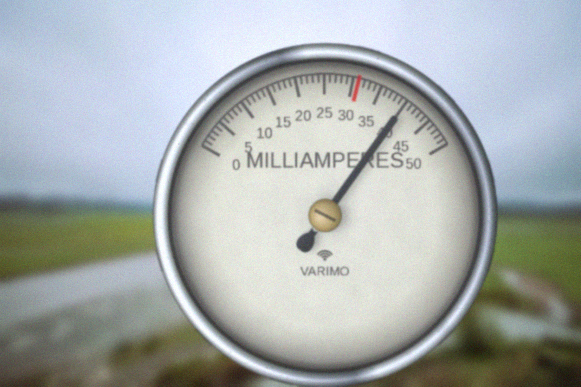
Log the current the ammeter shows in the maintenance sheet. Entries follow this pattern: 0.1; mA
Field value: 40; mA
